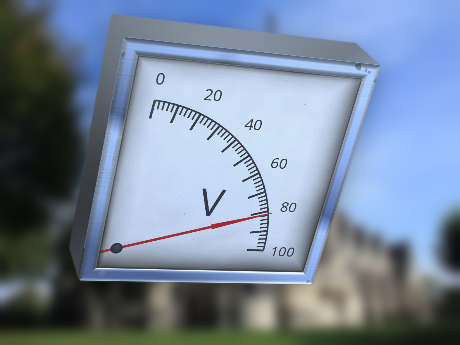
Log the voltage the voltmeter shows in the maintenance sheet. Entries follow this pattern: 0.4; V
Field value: 80; V
